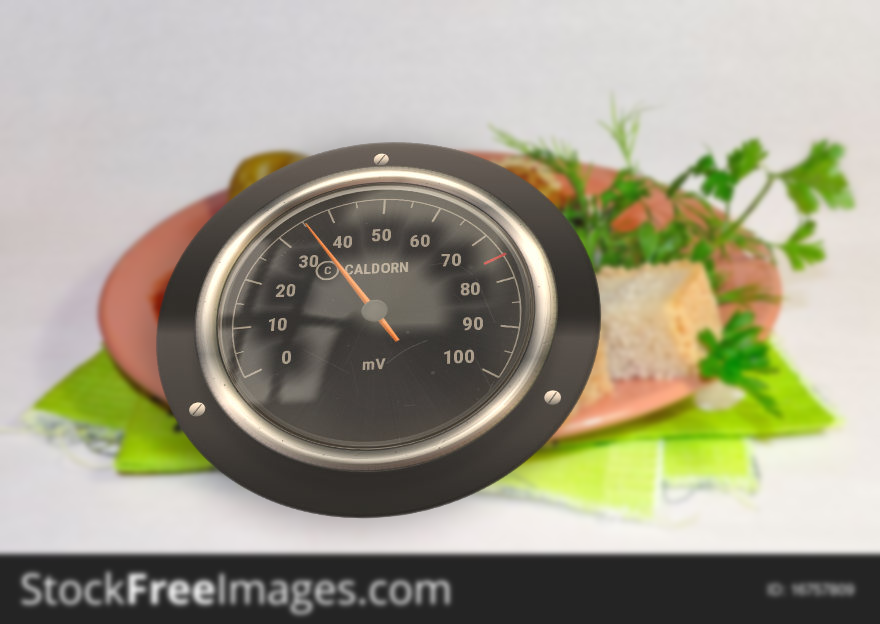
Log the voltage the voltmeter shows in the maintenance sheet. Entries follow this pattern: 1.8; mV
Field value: 35; mV
